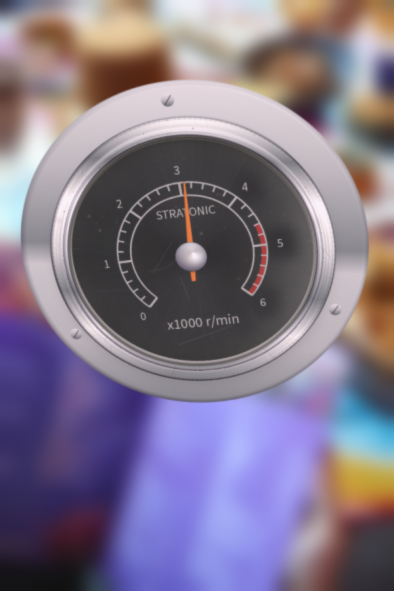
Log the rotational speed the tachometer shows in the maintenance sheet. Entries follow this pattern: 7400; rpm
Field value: 3100; rpm
